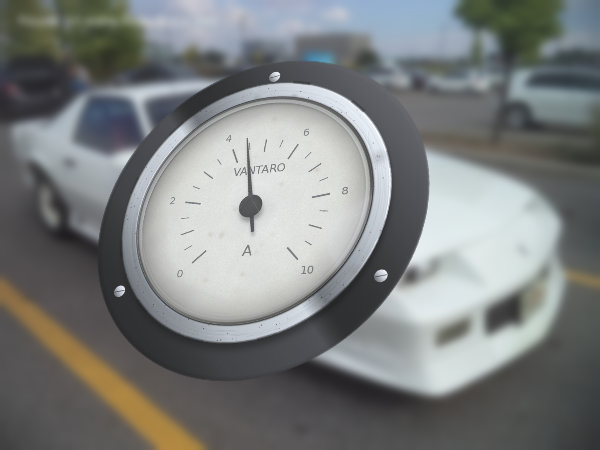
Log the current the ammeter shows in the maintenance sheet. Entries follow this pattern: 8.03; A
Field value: 4.5; A
